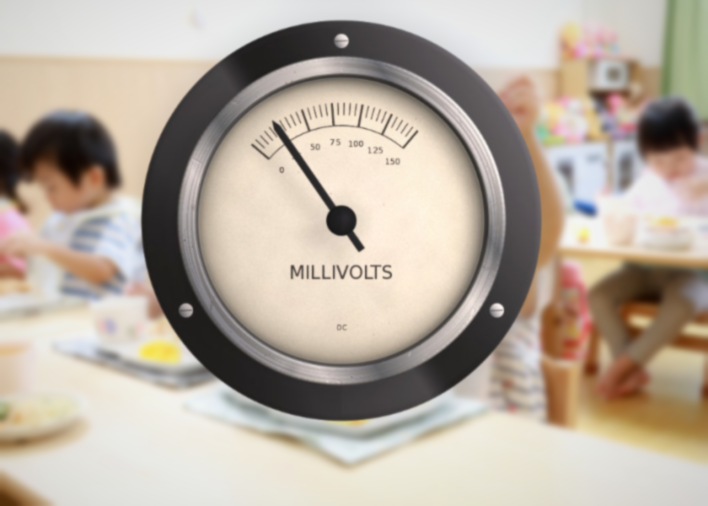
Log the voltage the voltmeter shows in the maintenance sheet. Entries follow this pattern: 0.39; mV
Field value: 25; mV
